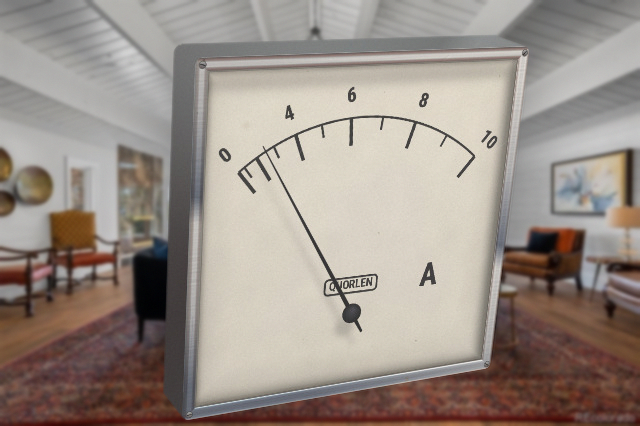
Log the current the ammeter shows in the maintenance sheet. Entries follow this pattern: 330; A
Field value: 2.5; A
